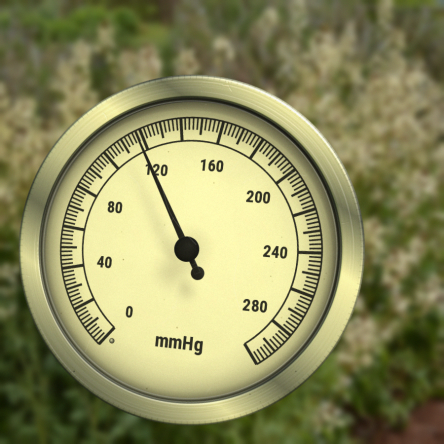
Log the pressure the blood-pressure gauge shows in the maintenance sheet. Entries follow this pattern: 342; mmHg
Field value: 118; mmHg
